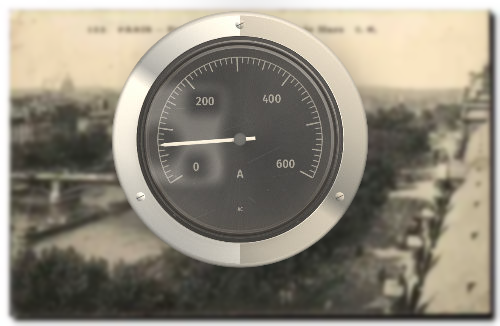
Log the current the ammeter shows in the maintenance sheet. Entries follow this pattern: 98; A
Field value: 70; A
